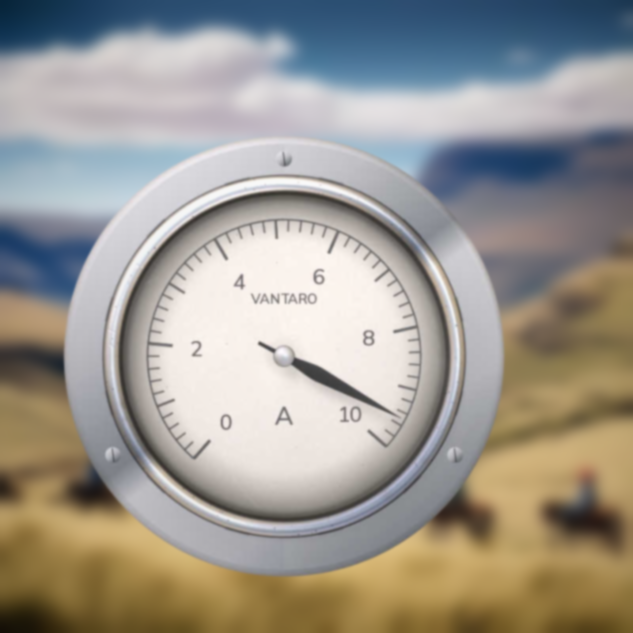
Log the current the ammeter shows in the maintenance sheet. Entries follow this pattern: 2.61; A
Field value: 9.5; A
